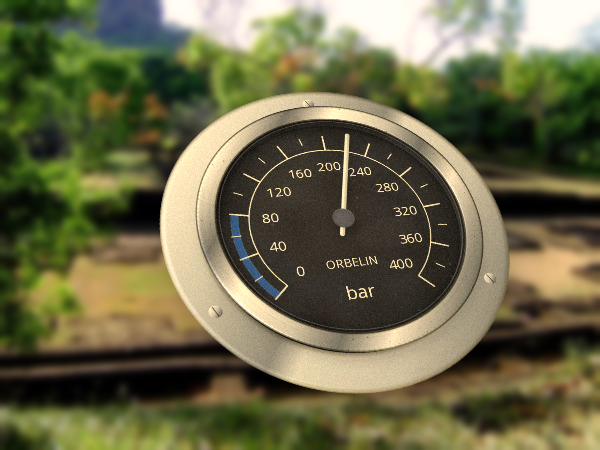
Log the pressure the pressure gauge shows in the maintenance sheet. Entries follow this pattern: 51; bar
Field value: 220; bar
